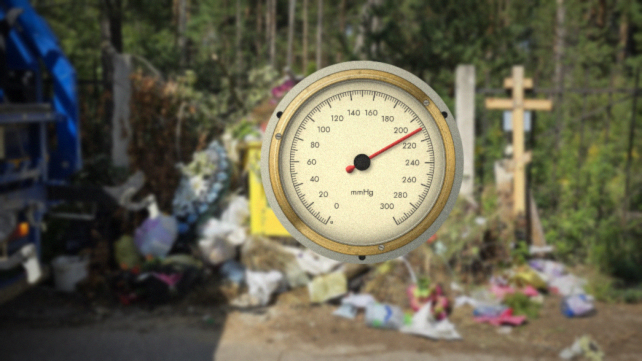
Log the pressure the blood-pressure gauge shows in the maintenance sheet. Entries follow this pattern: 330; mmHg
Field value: 210; mmHg
